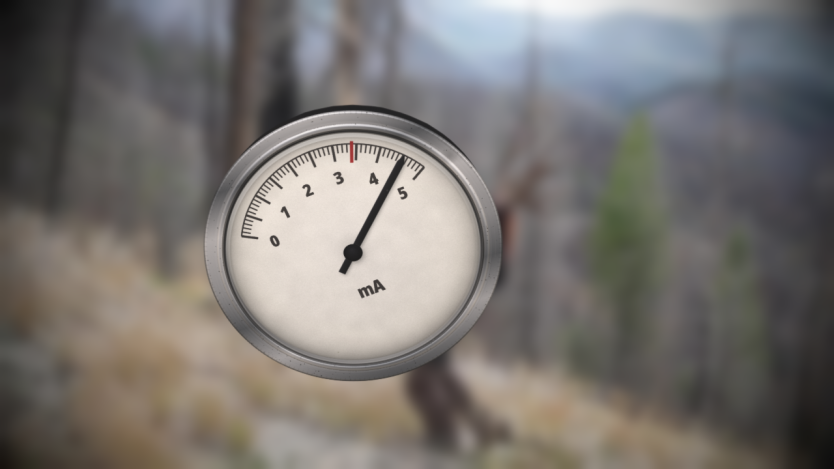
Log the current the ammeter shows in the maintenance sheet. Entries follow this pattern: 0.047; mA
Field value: 4.5; mA
